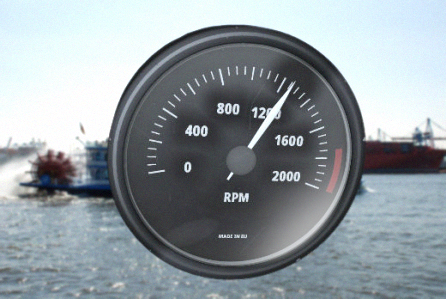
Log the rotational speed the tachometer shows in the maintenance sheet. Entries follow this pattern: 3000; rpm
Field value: 1250; rpm
